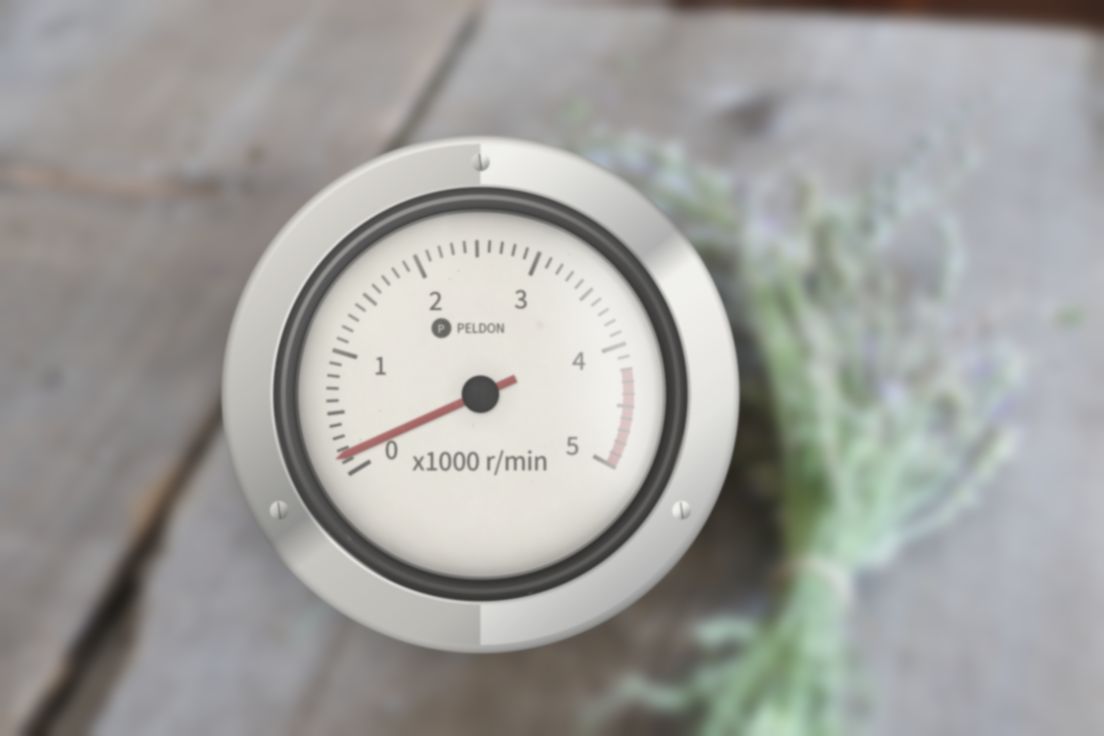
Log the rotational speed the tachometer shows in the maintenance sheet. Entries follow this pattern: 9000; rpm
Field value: 150; rpm
